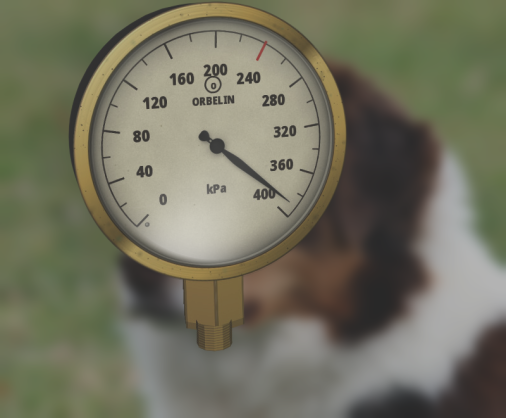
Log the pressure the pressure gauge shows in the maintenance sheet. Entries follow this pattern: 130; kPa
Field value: 390; kPa
